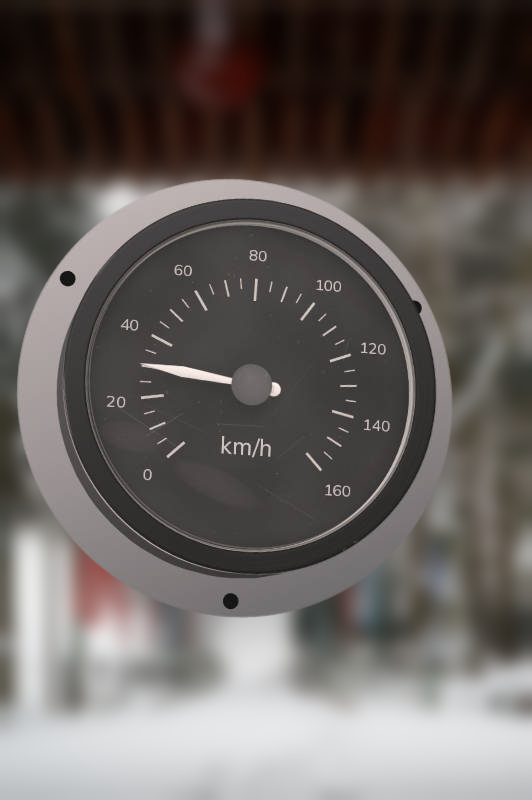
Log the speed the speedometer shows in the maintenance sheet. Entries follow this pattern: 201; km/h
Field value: 30; km/h
